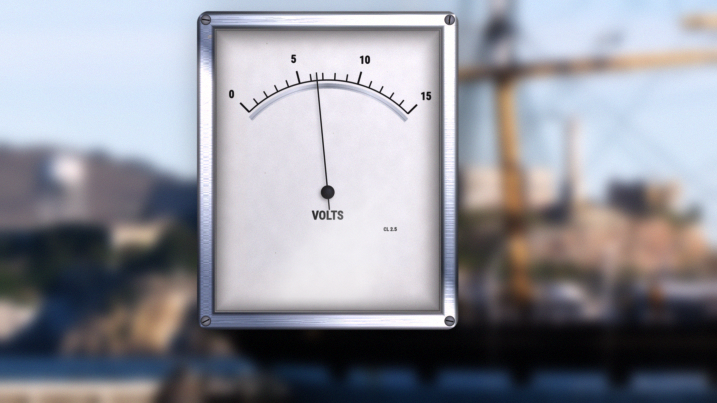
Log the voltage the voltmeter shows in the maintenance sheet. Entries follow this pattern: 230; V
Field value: 6.5; V
